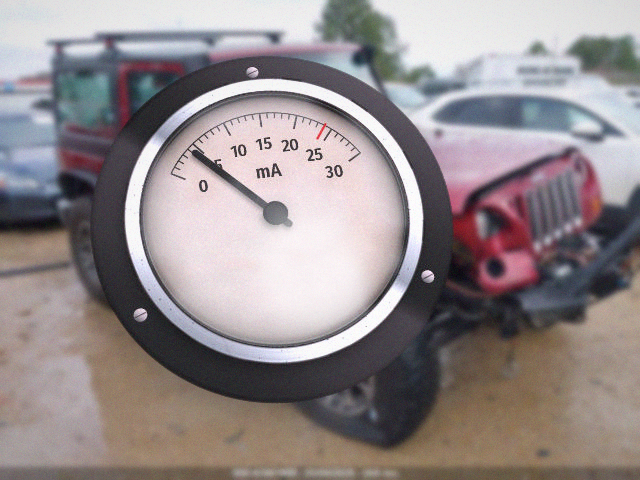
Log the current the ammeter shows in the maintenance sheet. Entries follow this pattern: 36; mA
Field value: 4; mA
